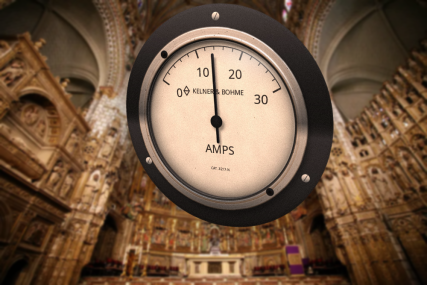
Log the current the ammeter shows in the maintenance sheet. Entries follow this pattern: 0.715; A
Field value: 14; A
